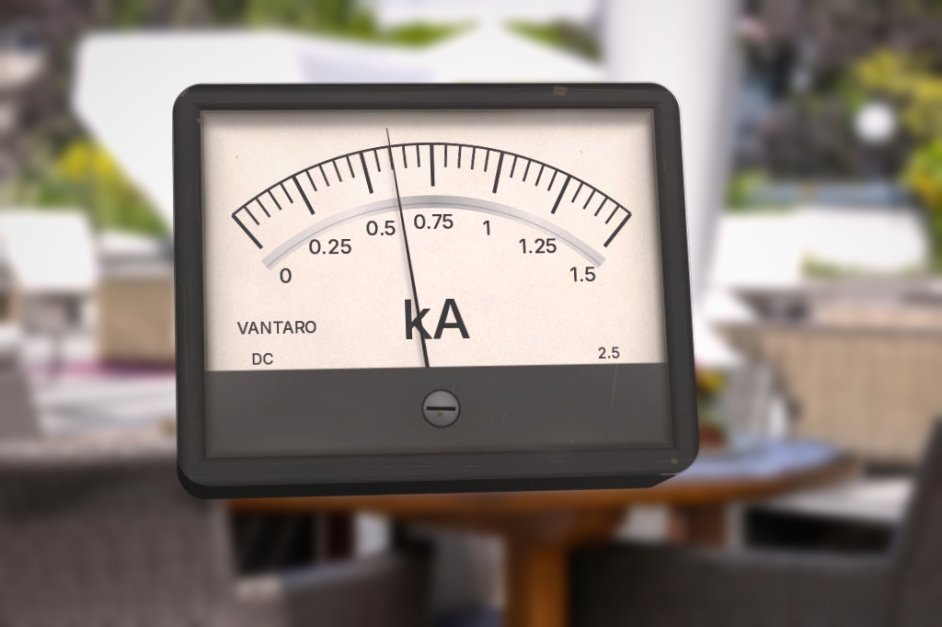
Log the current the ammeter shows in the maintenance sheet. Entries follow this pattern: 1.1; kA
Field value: 0.6; kA
